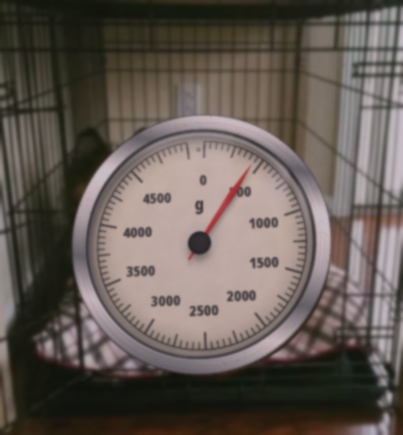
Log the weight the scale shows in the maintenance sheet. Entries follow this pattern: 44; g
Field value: 450; g
